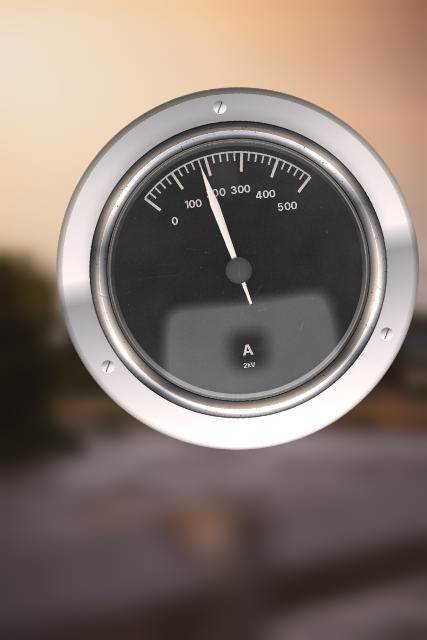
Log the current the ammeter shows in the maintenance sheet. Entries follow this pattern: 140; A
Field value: 180; A
